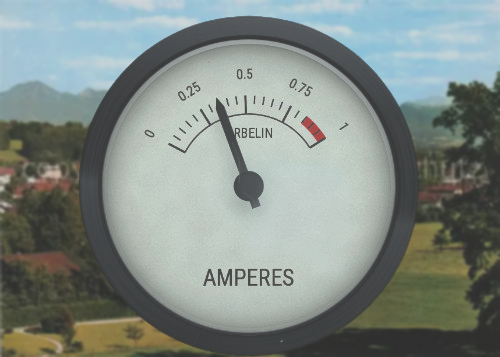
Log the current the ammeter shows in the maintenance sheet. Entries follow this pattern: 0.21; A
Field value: 0.35; A
